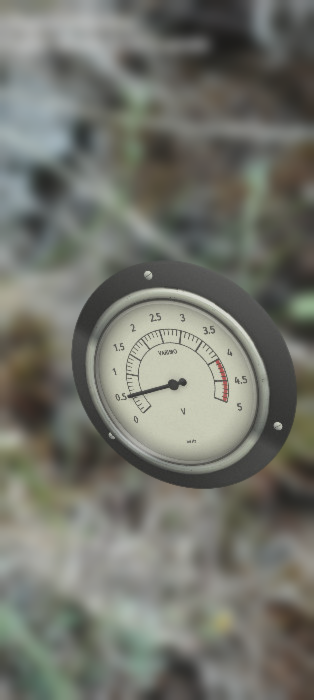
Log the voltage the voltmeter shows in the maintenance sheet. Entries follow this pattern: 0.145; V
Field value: 0.5; V
